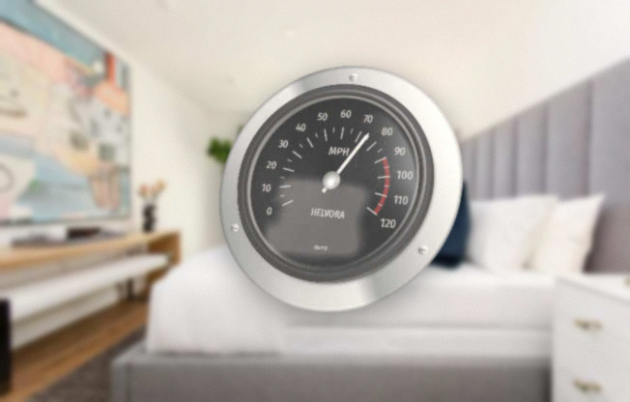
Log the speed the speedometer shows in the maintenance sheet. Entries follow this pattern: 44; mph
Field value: 75; mph
